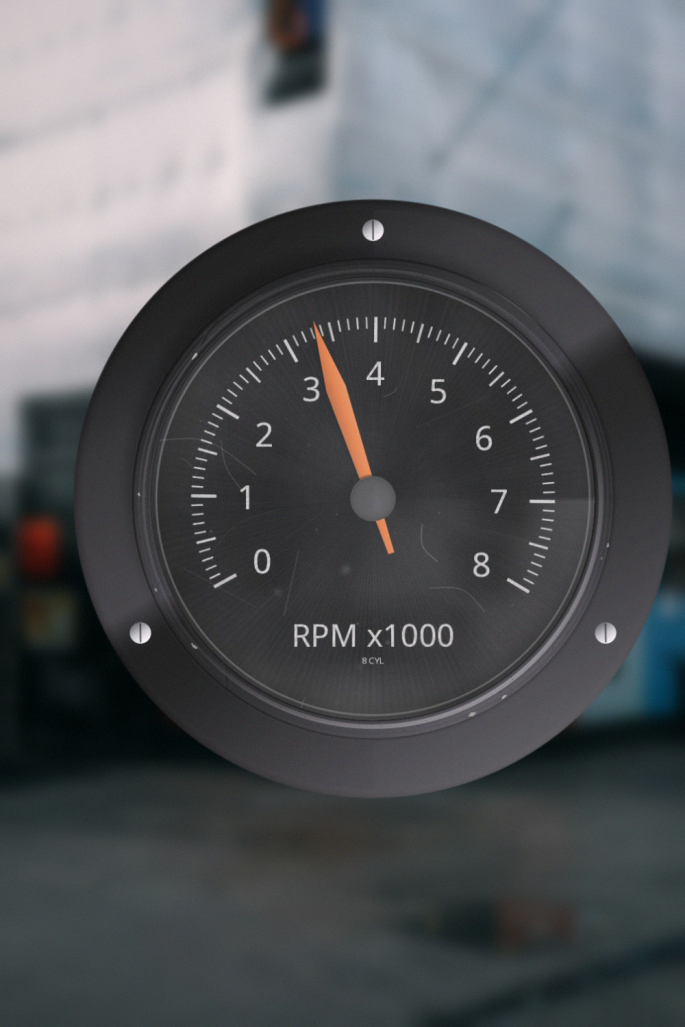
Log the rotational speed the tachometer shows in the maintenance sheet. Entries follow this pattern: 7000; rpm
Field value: 3350; rpm
